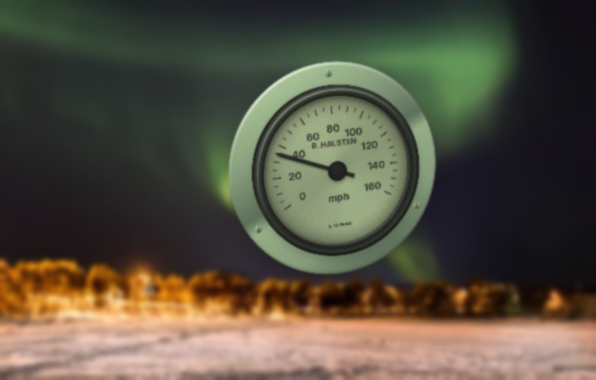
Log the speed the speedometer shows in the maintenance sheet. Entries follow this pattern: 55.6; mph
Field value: 35; mph
